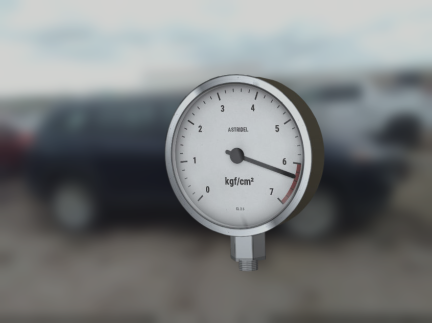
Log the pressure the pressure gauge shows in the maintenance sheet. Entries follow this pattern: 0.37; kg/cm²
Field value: 6.3; kg/cm²
